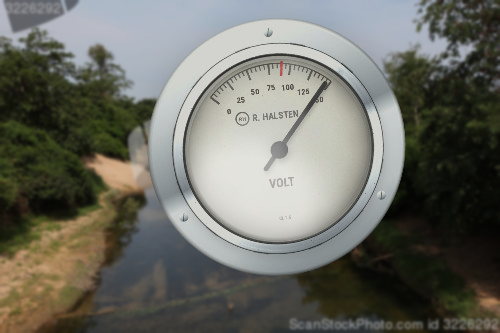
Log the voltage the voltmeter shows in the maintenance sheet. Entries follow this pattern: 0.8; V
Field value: 145; V
